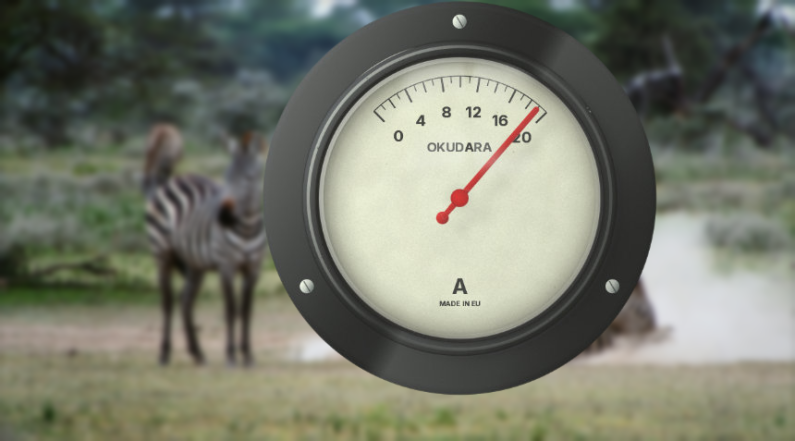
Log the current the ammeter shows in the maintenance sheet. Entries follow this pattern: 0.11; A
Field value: 19; A
